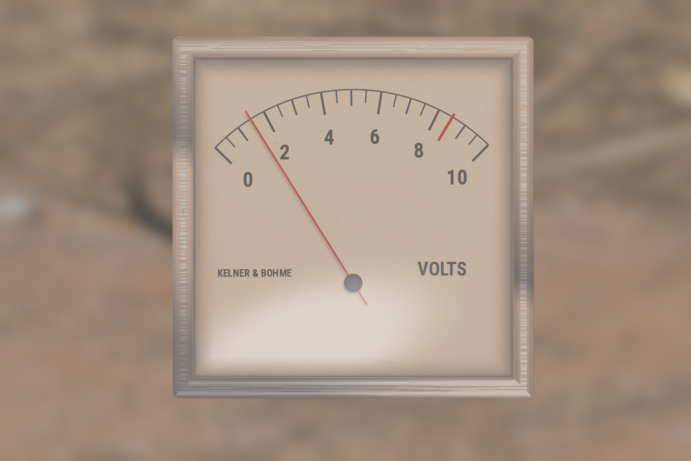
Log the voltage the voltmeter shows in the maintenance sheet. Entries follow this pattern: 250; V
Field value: 1.5; V
